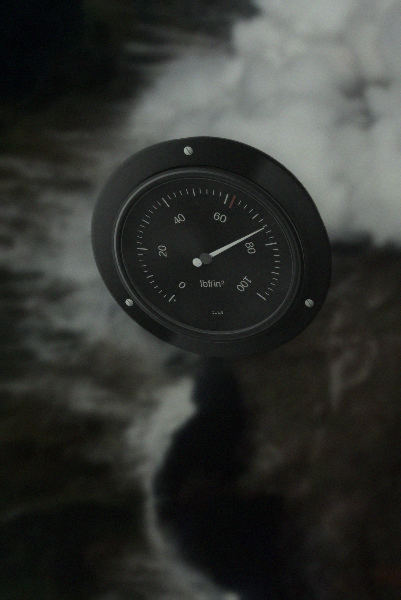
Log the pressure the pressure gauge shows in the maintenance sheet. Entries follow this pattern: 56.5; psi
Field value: 74; psi
